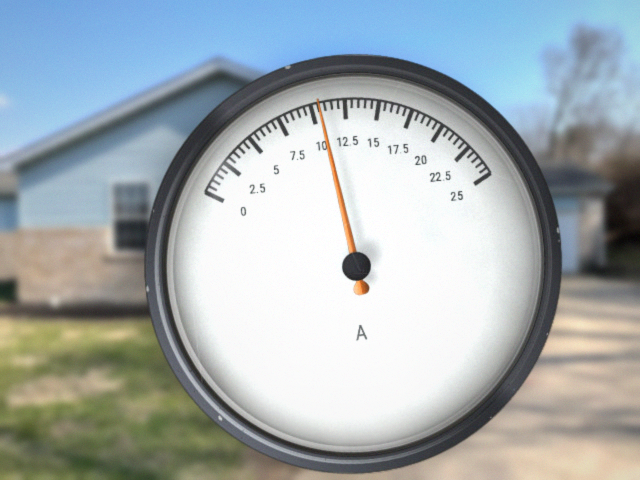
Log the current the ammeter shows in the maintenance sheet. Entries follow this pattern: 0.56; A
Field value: 10.5; A
